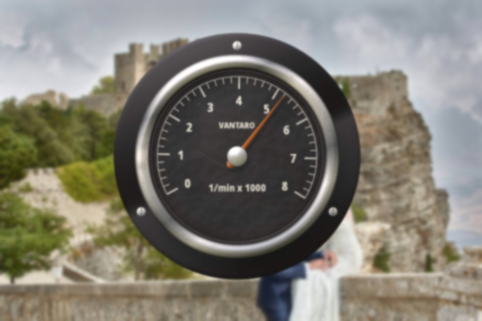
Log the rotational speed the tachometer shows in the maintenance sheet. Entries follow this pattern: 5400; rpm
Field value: 5200; rpm
